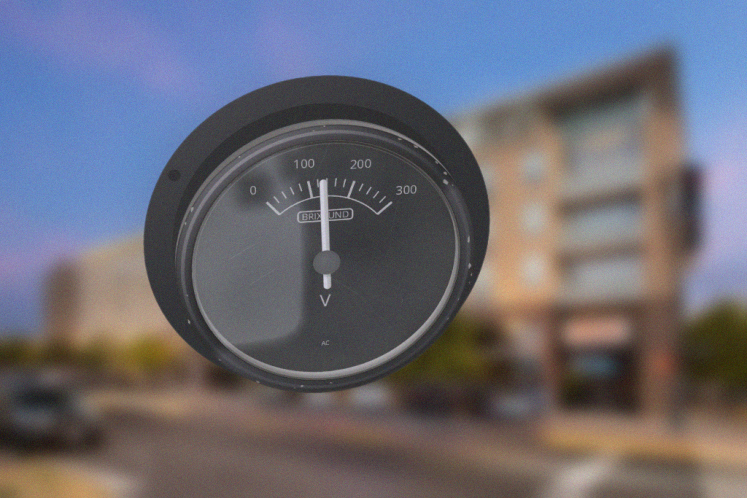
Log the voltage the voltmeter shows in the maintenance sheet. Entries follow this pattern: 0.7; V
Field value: 130; V
